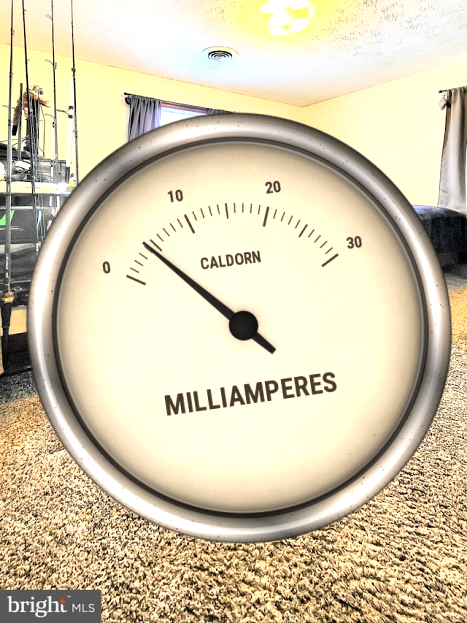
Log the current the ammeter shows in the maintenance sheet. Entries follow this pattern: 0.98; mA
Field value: 4; mA
